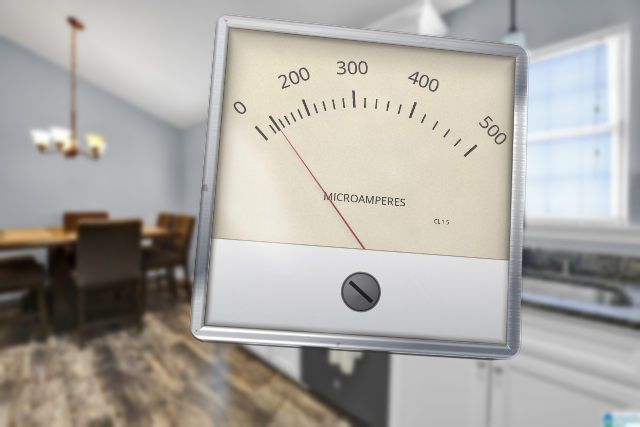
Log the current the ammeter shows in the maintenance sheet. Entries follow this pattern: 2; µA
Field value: 100; µA
